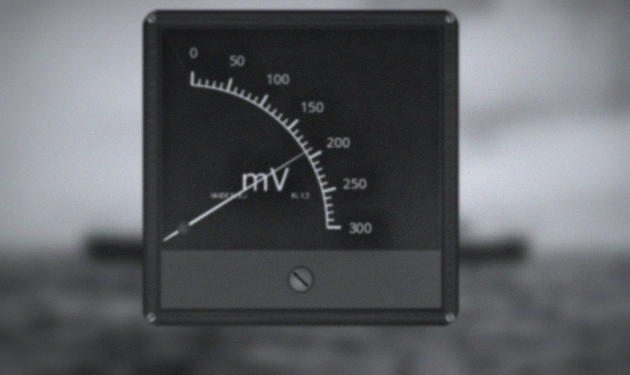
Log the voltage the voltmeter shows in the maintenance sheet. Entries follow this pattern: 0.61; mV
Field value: 190; mV
